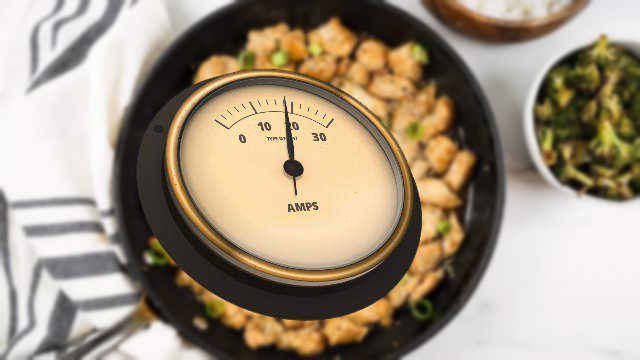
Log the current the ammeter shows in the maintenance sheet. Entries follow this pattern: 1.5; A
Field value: 18; A
